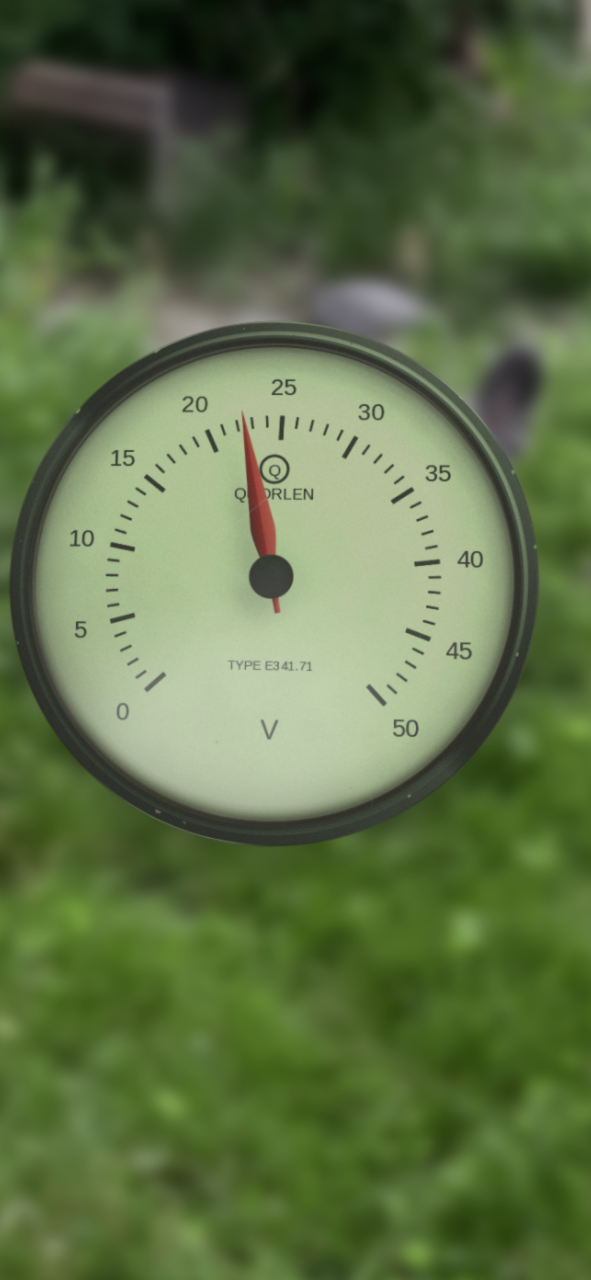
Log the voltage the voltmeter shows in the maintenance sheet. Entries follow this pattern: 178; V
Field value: 22.5; V
